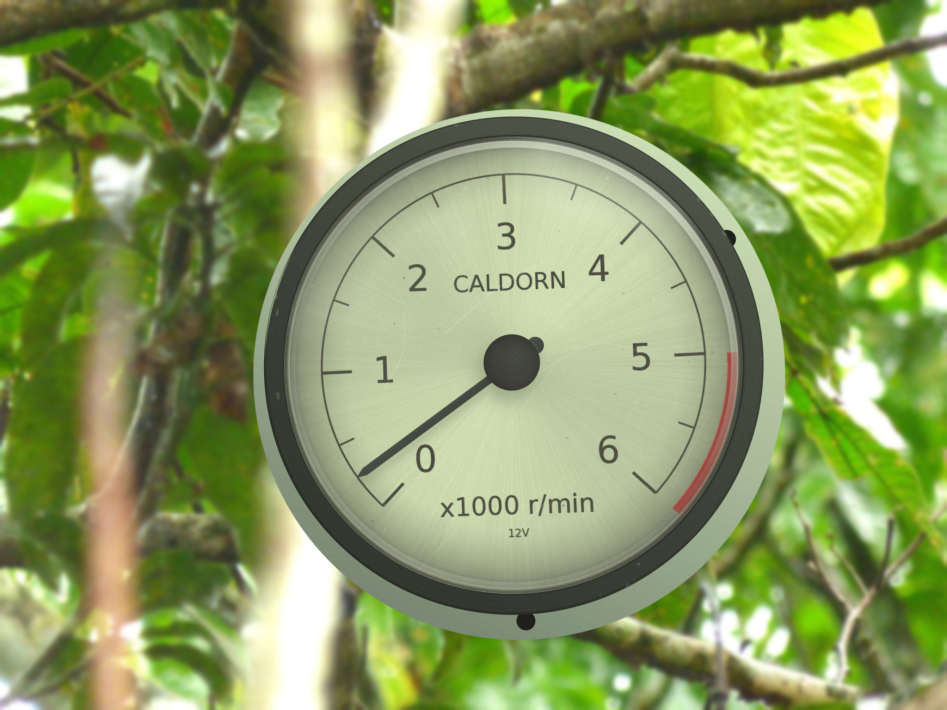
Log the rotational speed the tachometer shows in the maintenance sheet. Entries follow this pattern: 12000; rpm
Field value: 250; rpm
